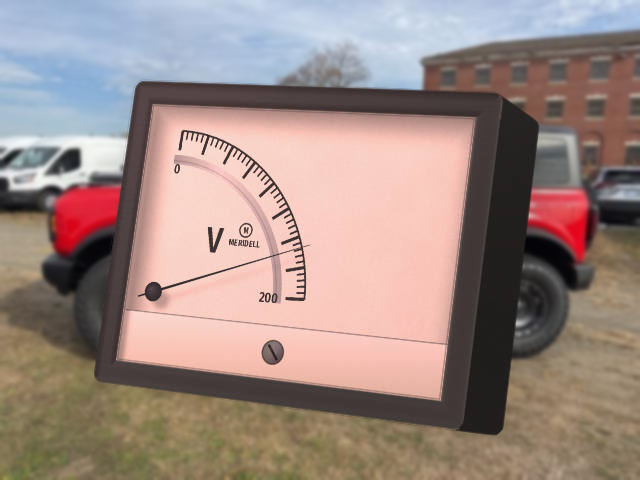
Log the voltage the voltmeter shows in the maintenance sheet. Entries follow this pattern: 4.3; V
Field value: 160; V
